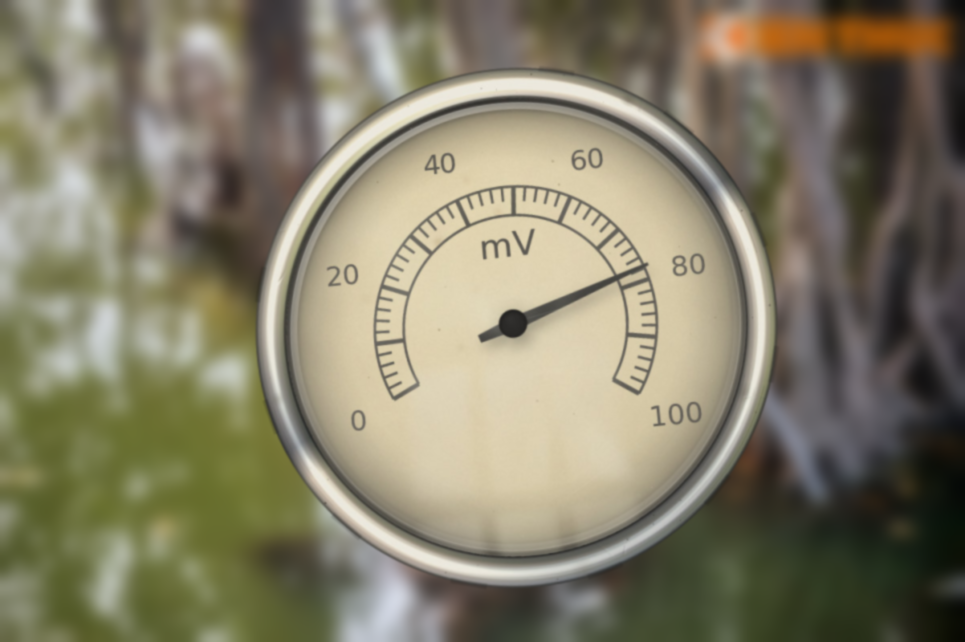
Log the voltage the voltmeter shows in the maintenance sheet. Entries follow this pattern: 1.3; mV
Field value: 78; mV
